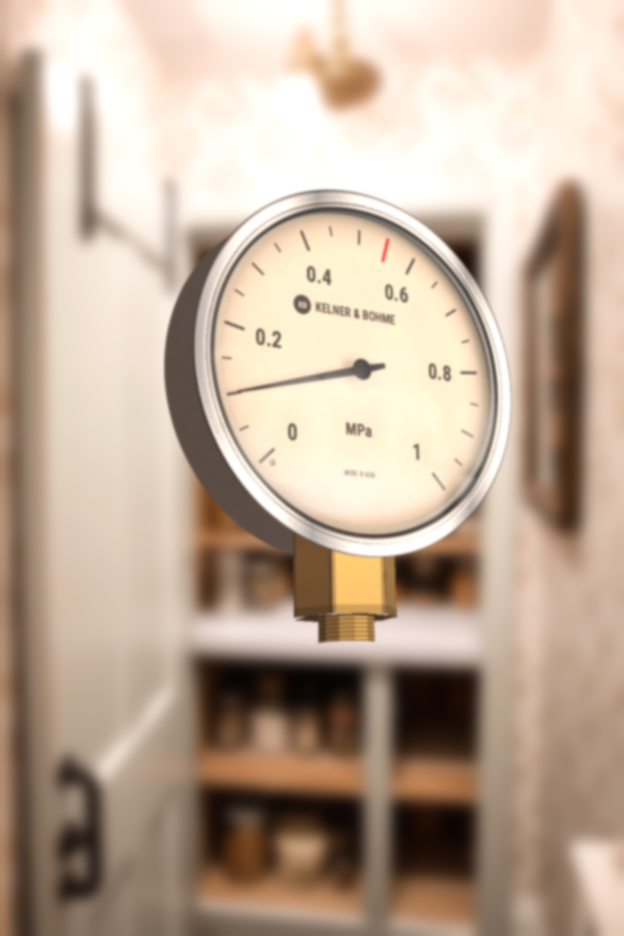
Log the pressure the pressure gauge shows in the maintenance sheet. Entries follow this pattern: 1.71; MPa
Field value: 0.1; MPa
